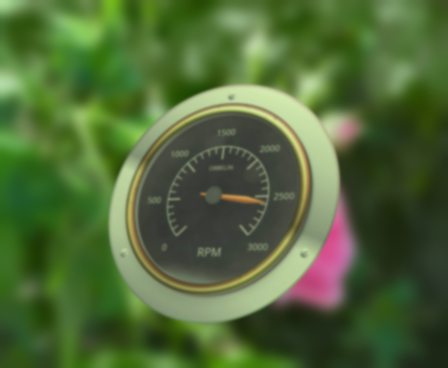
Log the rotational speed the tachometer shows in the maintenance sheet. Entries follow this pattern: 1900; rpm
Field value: 2600; rpm
